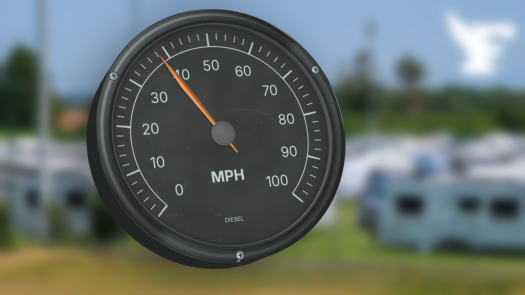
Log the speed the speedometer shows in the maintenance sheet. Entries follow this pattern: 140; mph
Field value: 38; mph
